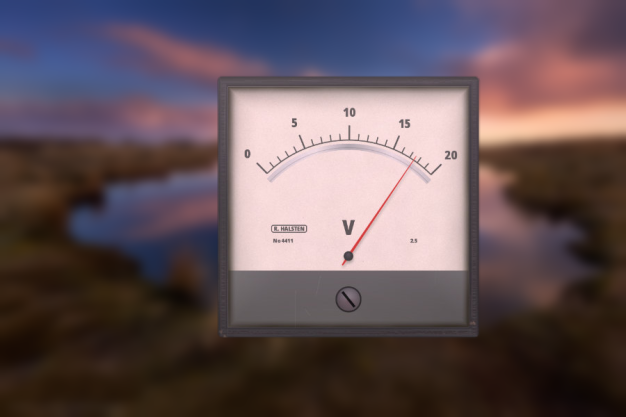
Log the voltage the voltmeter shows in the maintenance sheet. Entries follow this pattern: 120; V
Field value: 17.5; V
